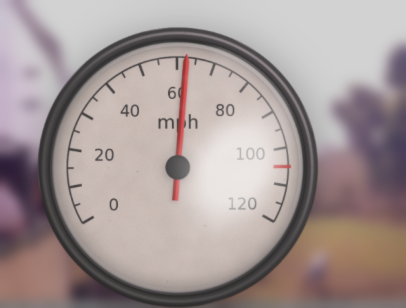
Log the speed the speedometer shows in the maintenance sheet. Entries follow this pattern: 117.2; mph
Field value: 62.5; mph
